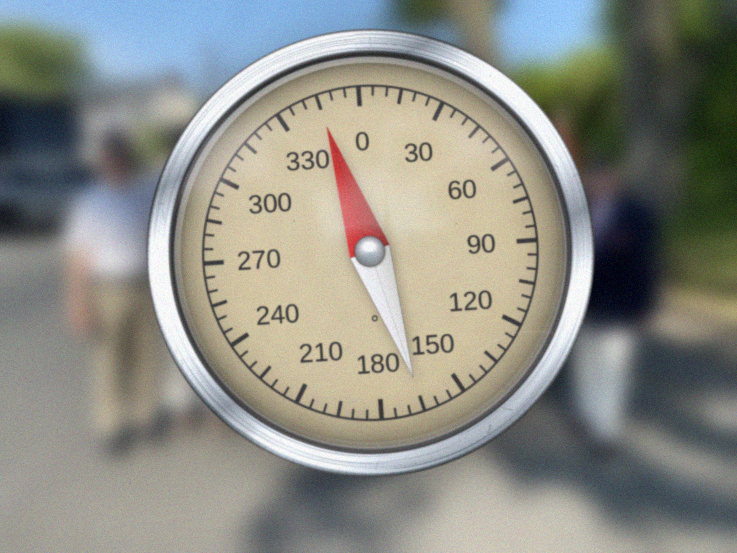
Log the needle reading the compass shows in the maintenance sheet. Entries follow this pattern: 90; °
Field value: 345; °
